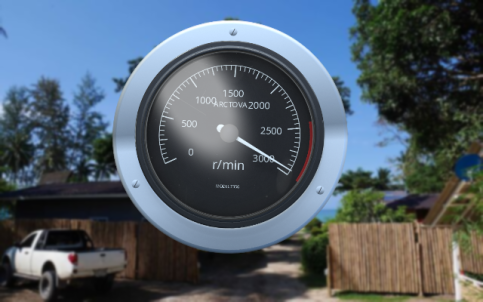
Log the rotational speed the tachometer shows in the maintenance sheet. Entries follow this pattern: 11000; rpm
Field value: 2950; rpm
